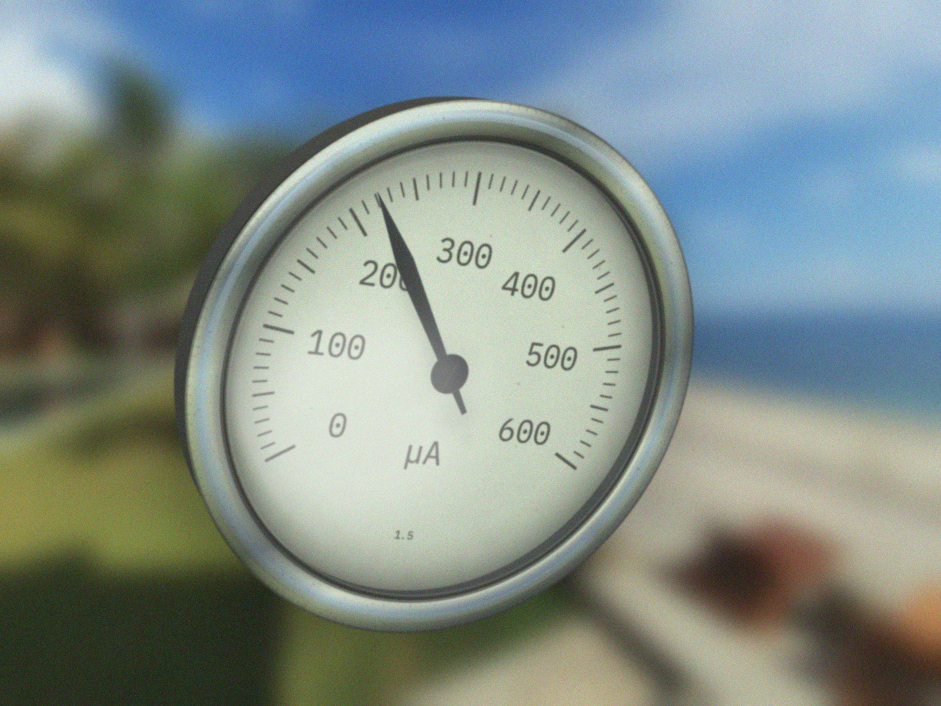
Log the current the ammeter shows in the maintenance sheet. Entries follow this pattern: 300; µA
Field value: 220; µA
